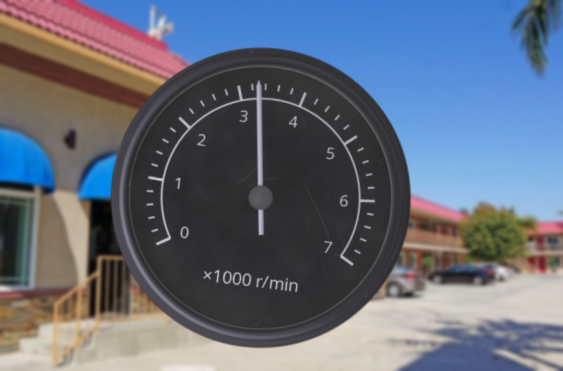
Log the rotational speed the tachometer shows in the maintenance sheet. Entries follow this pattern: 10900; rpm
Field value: 3300; rpm
